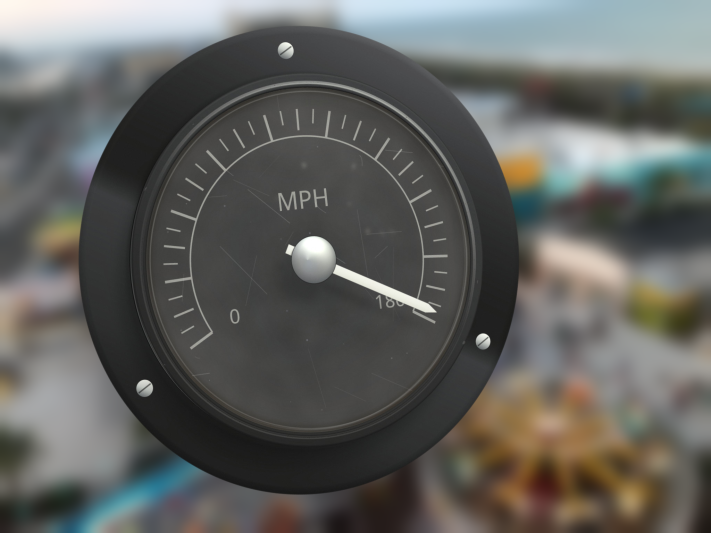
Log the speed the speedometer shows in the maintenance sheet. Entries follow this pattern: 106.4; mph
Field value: 177.5; mph
